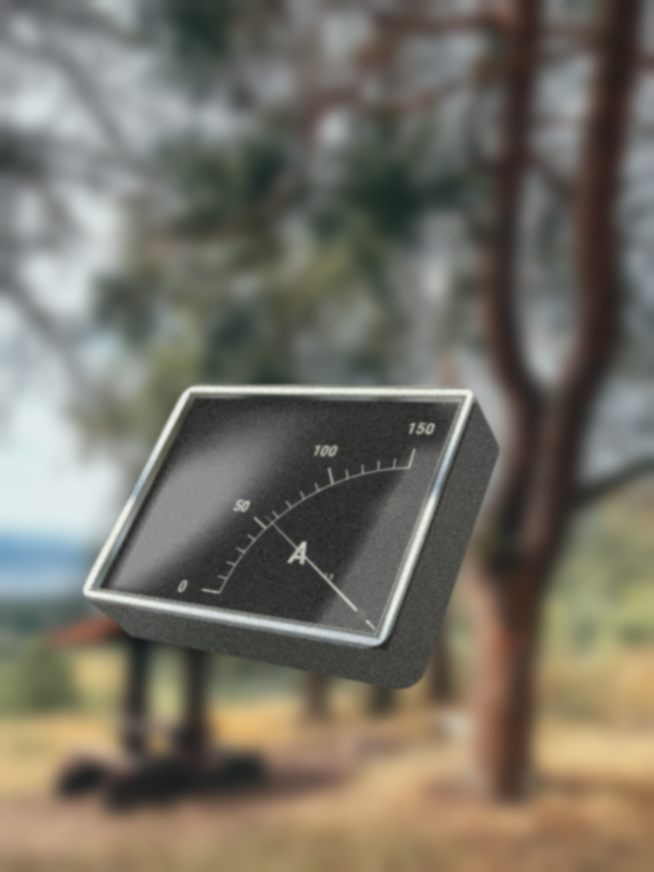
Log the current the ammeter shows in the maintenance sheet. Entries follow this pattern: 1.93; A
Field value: 55; A
